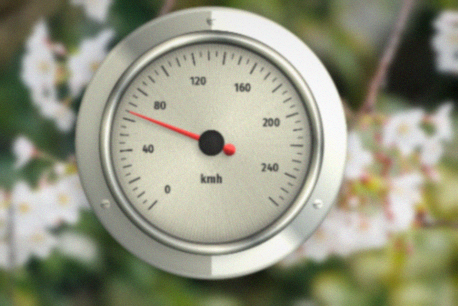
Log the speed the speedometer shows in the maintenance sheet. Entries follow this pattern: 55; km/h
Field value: 65; km/h
